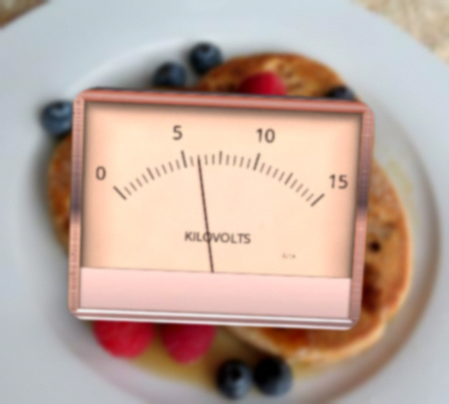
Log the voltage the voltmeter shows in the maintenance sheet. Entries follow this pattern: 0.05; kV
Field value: 6; kV
